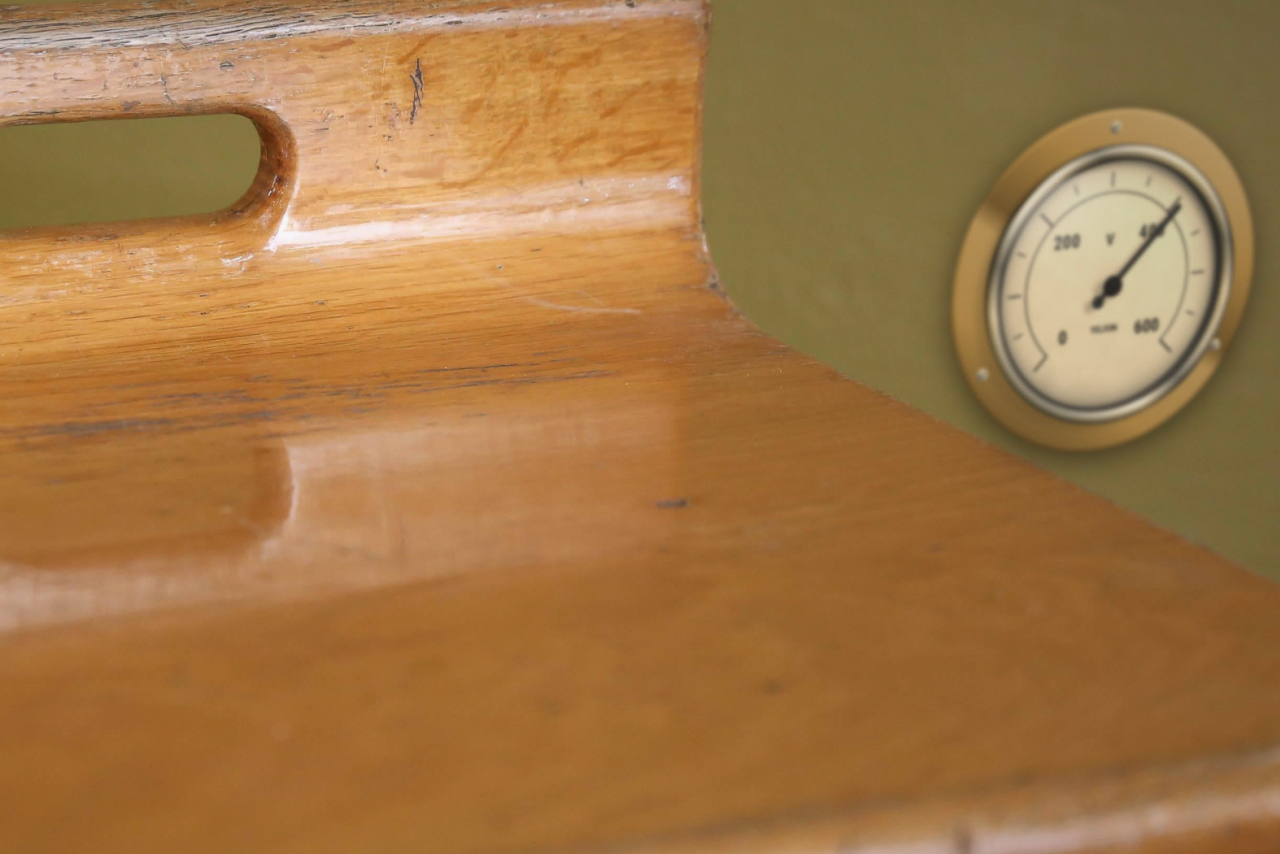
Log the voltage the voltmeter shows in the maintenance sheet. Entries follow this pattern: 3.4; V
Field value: 400; V
